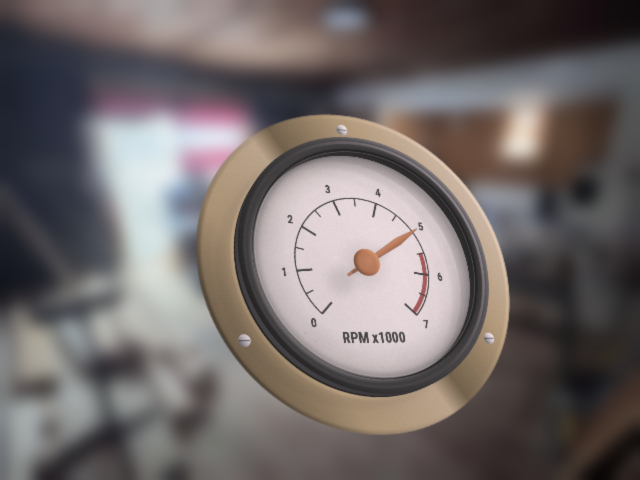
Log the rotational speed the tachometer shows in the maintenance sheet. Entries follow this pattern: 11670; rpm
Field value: 5000; rpm
